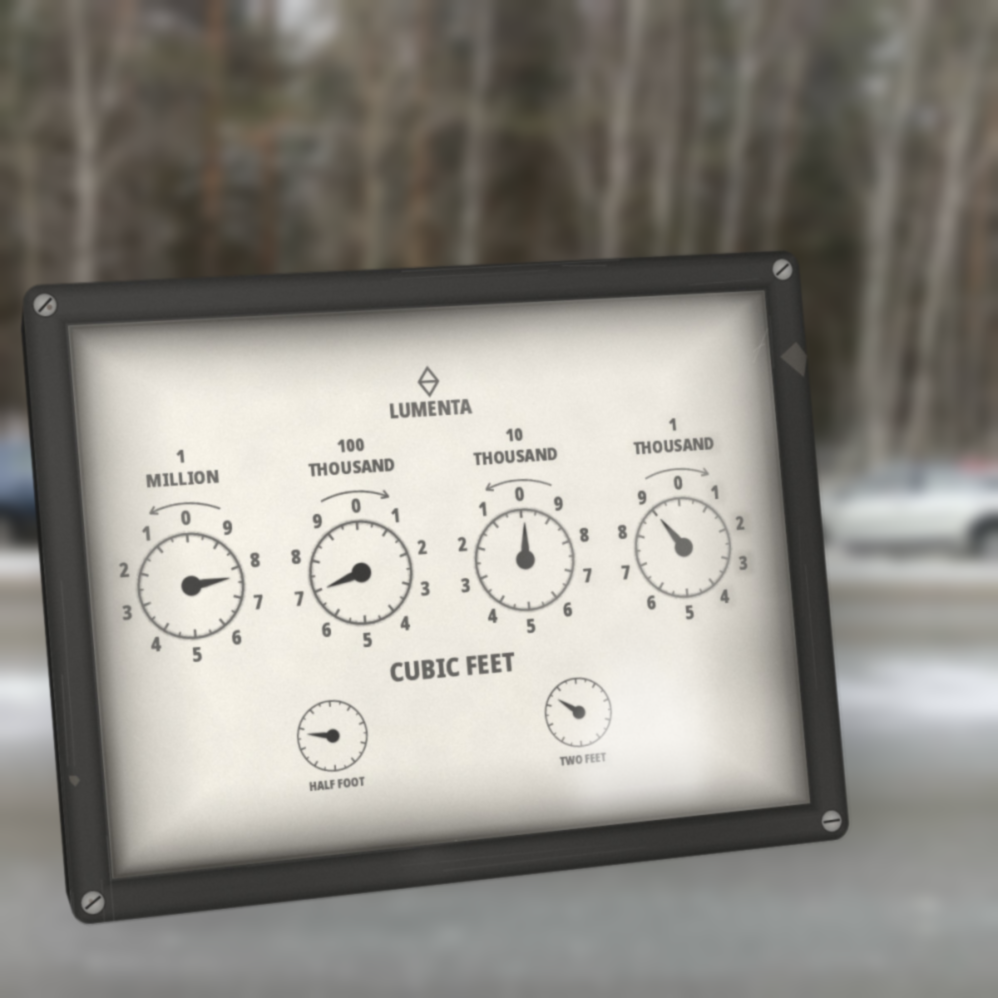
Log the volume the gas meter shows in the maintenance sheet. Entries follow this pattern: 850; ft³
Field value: 769900; ft³
